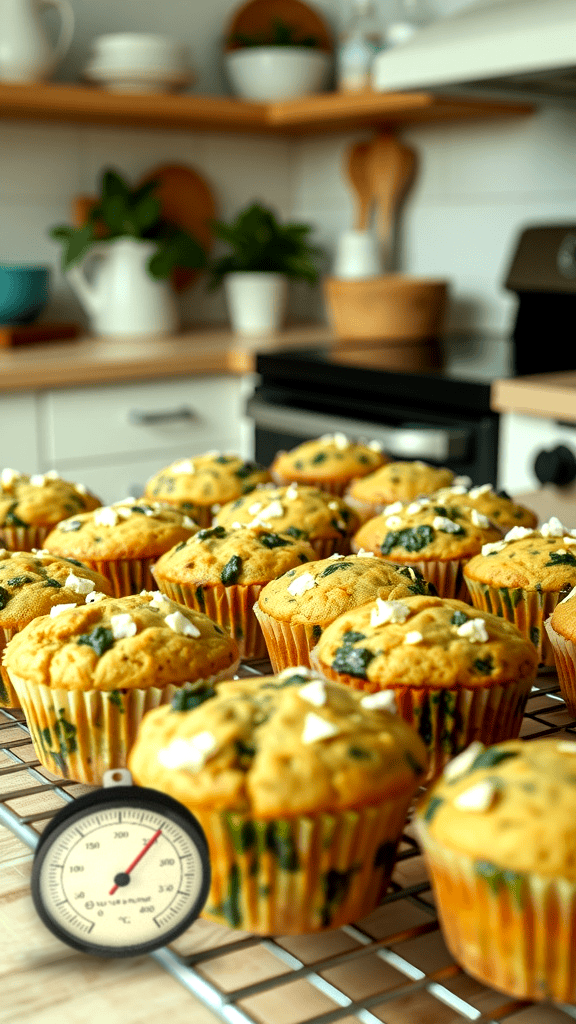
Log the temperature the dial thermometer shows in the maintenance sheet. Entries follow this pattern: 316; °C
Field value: 250; °C
